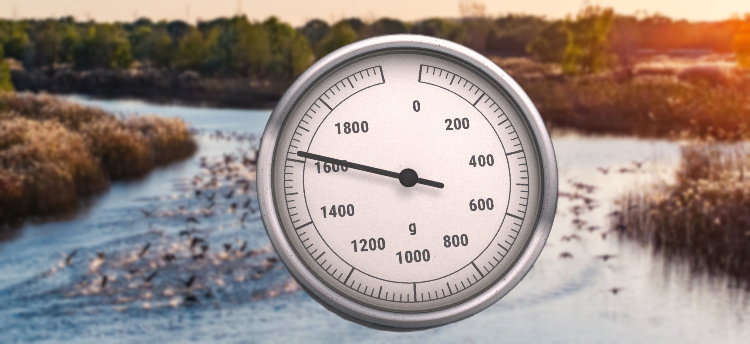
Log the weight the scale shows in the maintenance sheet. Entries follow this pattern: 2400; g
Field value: 1620; g
